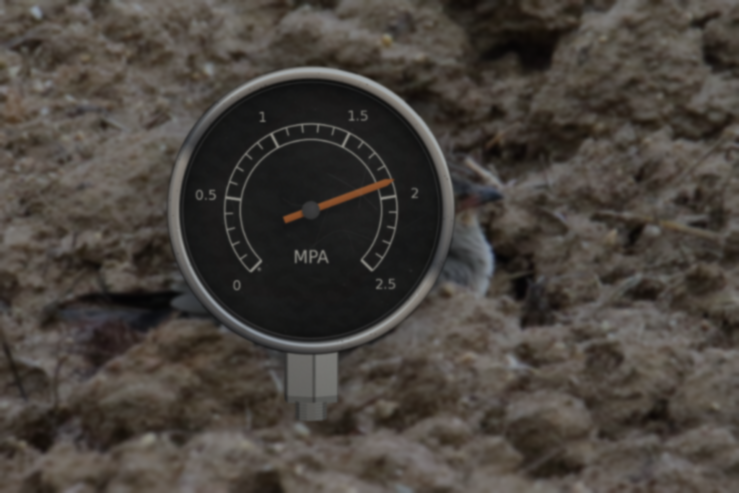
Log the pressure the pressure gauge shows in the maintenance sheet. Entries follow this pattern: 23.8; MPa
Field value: 1.9; MPa
